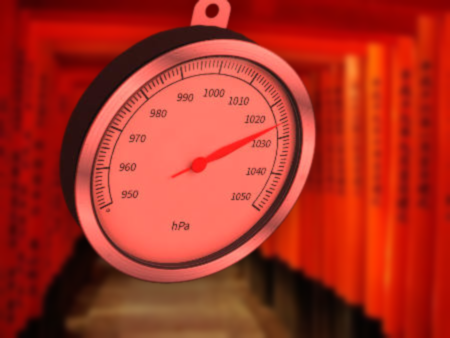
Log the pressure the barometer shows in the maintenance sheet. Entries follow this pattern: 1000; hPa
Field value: 1025; hPa
